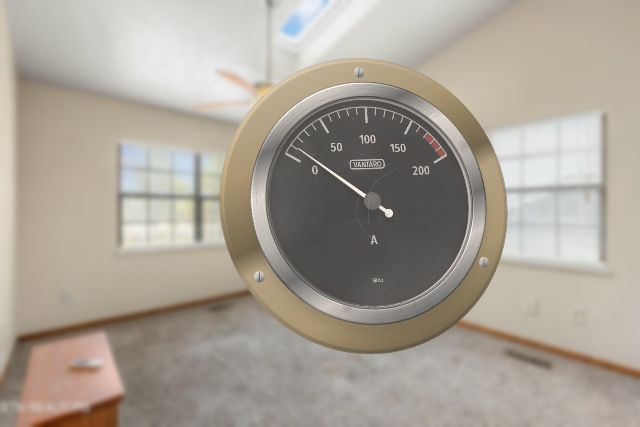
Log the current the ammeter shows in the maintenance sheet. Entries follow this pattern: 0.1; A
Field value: 10; A
